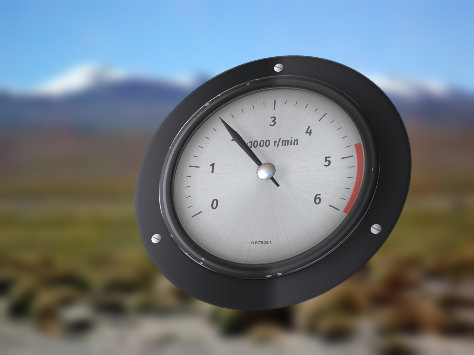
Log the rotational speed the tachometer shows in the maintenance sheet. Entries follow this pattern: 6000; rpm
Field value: 2000; rpm
